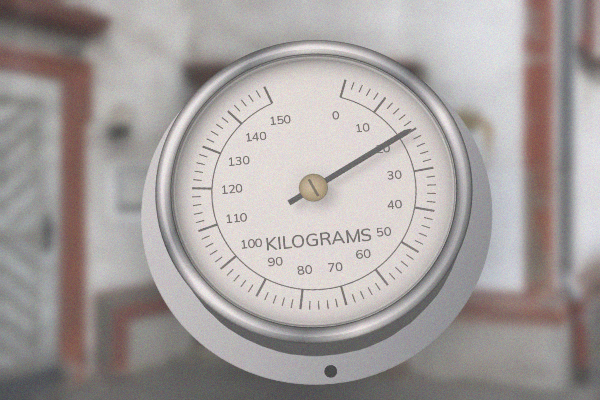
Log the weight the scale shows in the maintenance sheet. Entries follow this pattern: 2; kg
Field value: 20; kg
